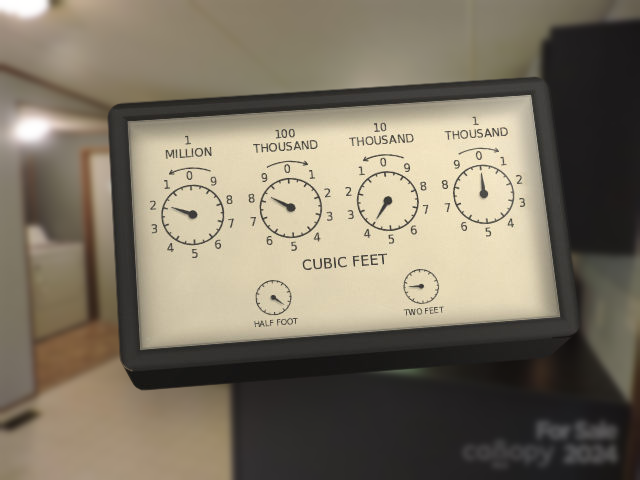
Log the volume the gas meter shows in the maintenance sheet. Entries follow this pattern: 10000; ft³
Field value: 184000; ft³
